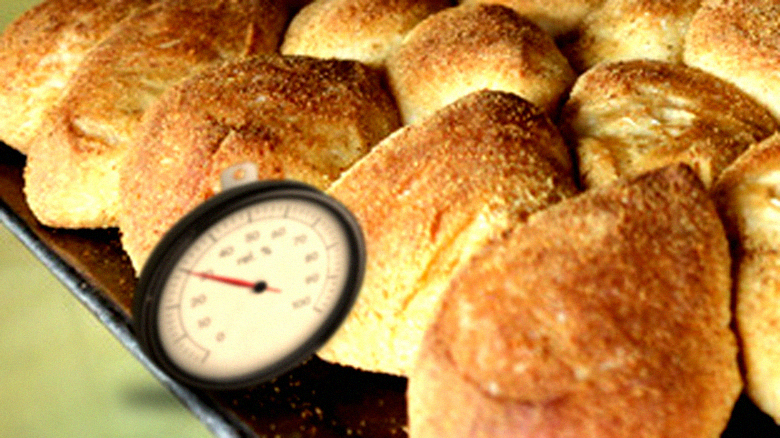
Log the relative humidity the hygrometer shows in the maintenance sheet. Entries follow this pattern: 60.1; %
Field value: 30; %
